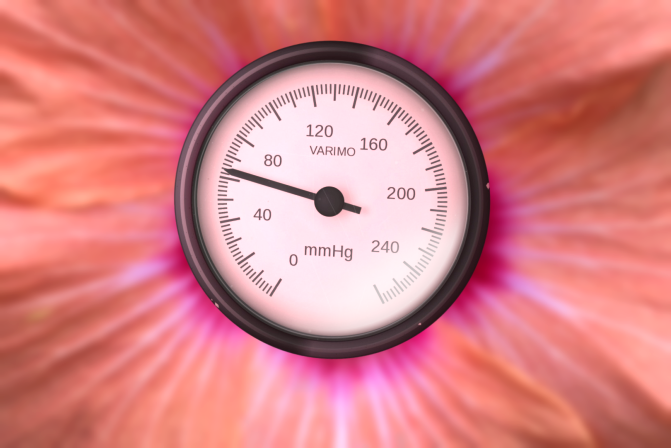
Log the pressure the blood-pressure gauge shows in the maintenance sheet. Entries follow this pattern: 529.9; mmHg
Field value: 64; mmHg
